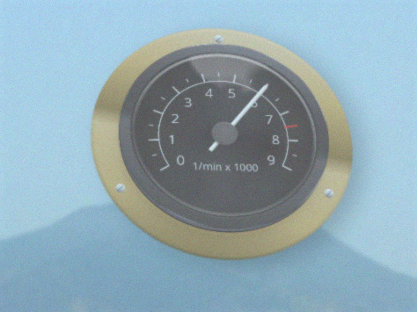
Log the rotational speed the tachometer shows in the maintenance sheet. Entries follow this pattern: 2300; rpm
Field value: 6000; rpm
